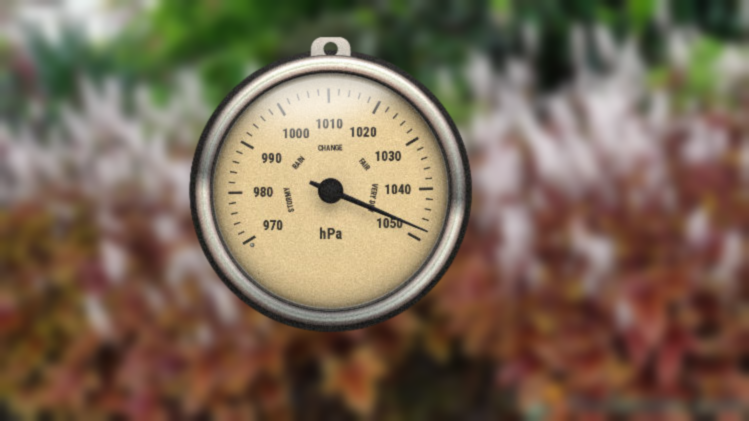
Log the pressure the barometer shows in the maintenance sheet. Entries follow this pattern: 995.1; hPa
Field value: 1048; hPa
